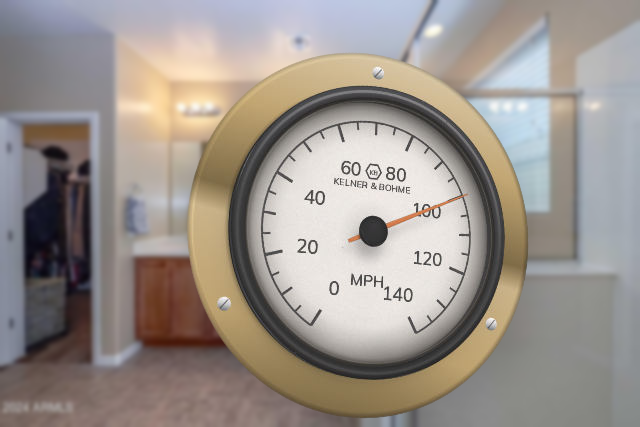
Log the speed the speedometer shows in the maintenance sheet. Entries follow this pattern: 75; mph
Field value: 100; mph
